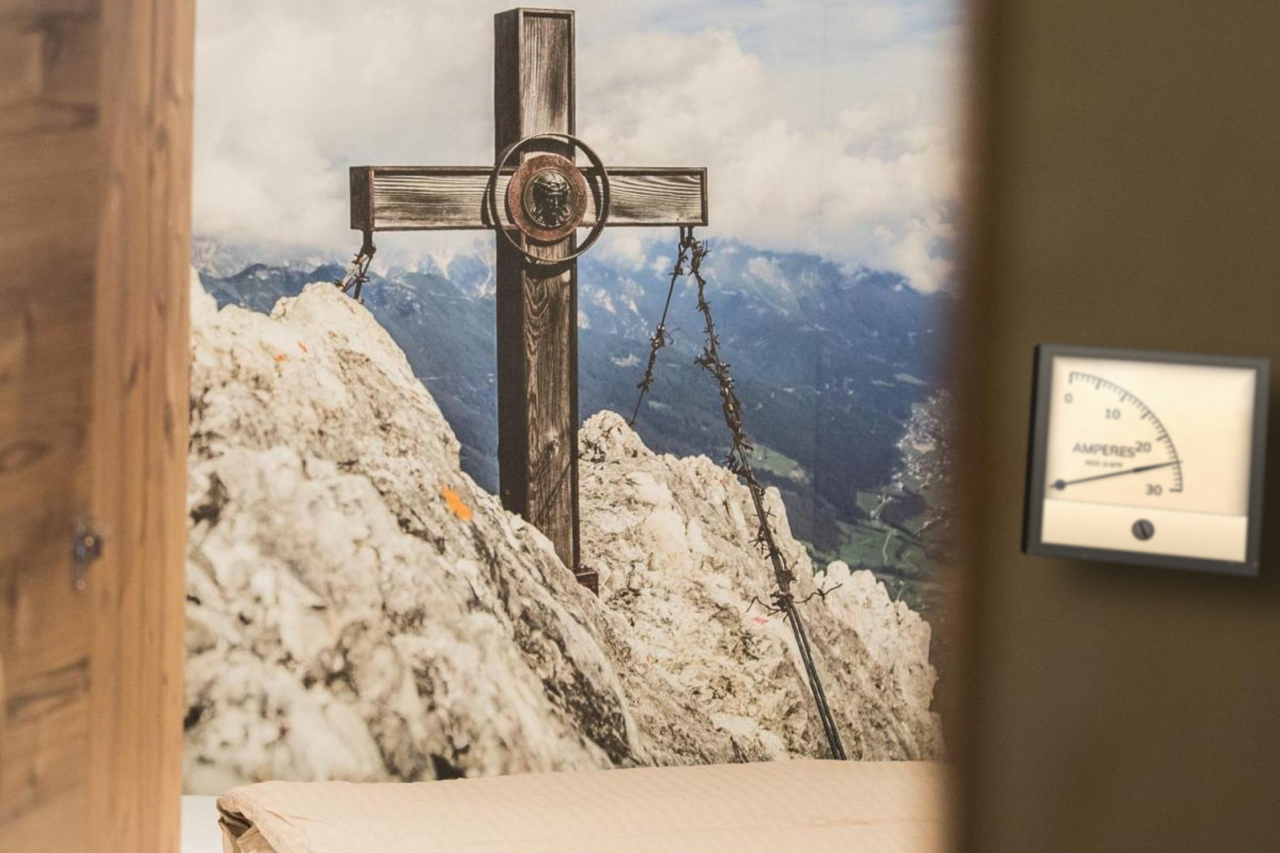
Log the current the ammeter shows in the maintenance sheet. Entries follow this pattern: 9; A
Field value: 25; A
